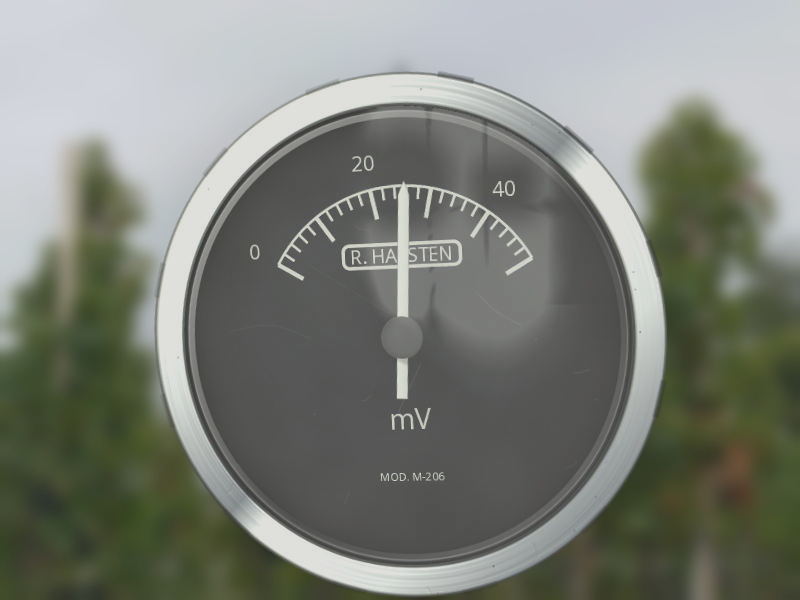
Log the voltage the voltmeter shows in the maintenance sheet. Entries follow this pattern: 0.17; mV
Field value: 26; mV
